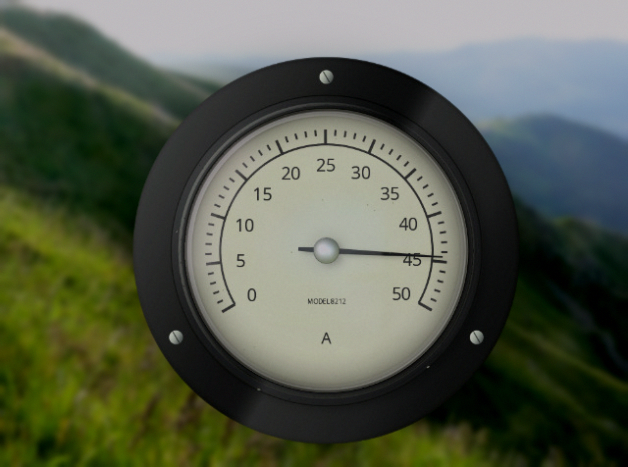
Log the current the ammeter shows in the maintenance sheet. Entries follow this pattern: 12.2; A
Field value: 44.5; A
